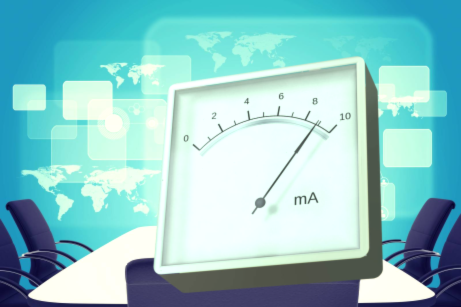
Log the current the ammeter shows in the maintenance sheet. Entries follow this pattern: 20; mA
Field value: 9; mA
